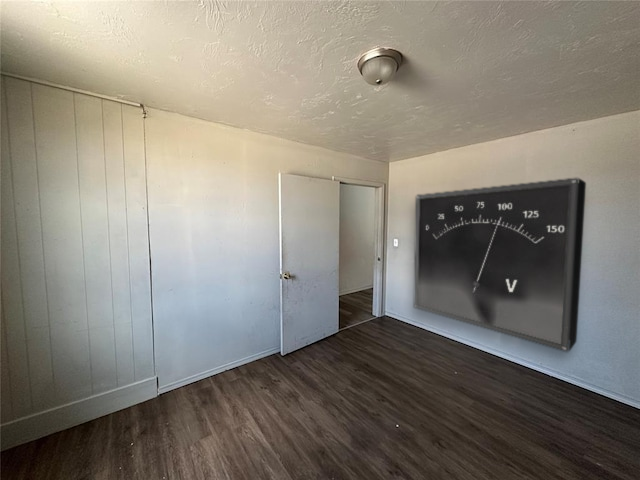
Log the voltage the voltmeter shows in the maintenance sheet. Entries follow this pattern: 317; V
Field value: 100; V
